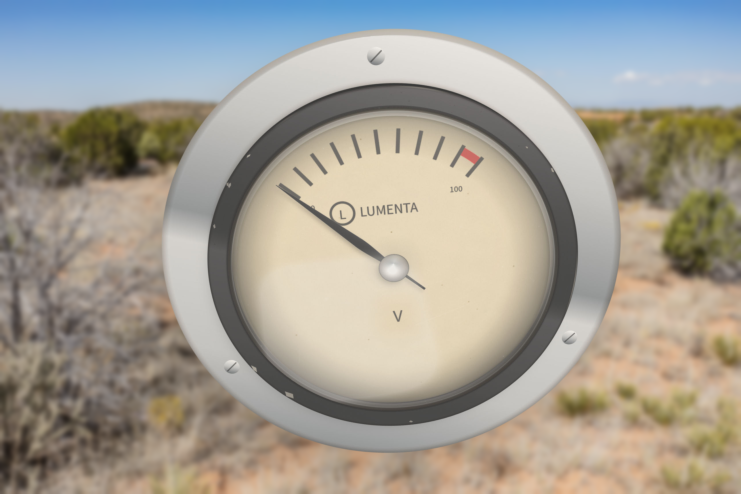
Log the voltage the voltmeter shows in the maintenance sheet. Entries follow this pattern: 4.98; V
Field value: 0; V
